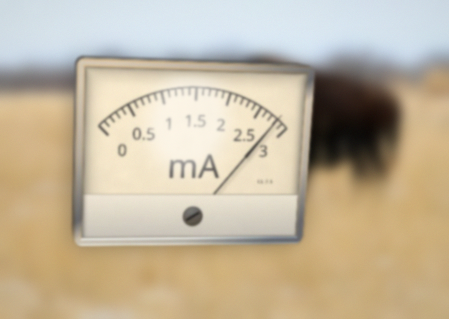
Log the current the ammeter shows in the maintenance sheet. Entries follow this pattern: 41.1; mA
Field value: 2.8; mA
